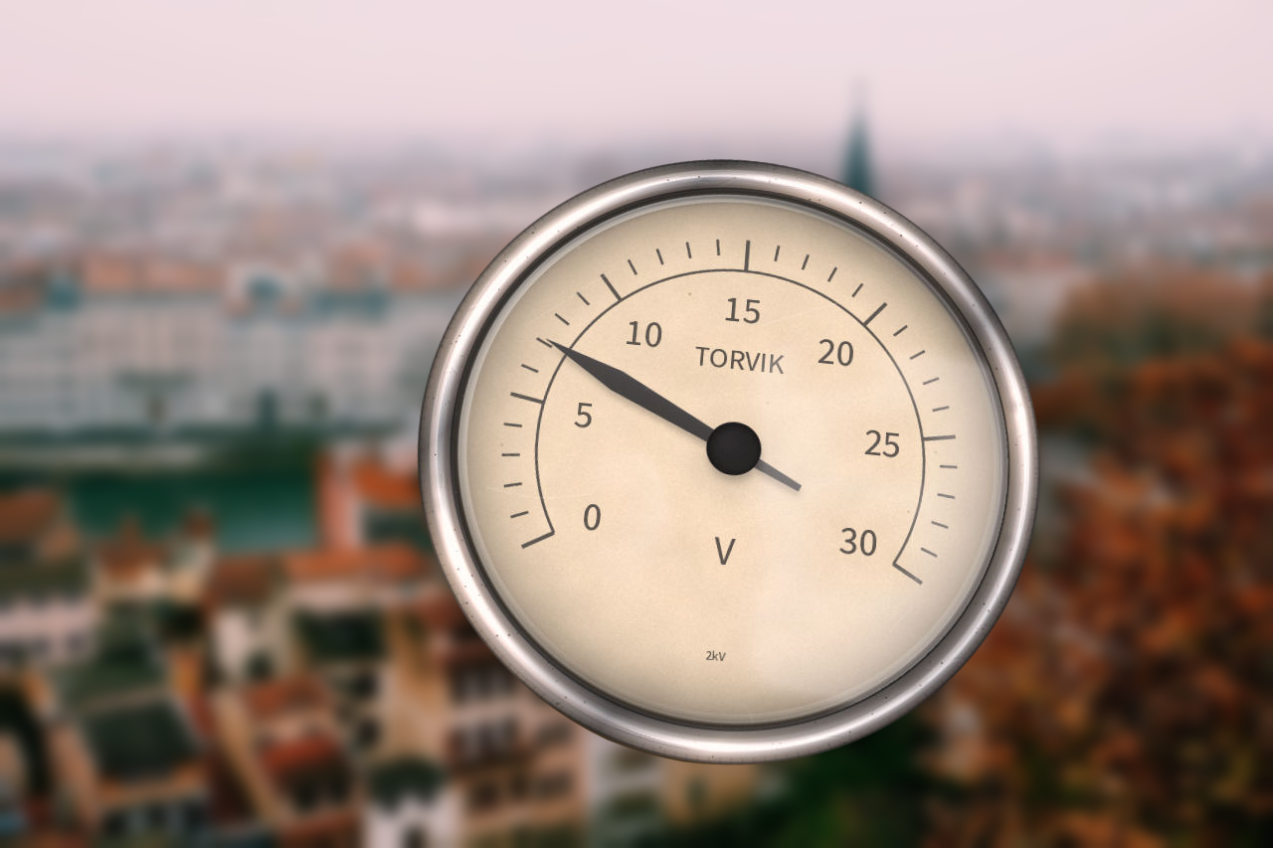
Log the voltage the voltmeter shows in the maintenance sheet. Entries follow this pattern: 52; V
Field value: 7; V
